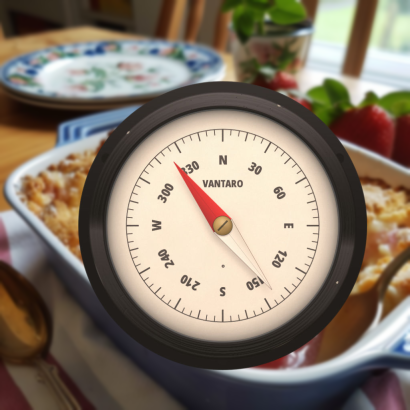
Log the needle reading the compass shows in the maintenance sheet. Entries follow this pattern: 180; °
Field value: 322.5; °
